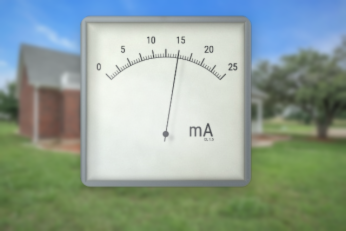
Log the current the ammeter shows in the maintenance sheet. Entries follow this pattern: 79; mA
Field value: 15; mA
